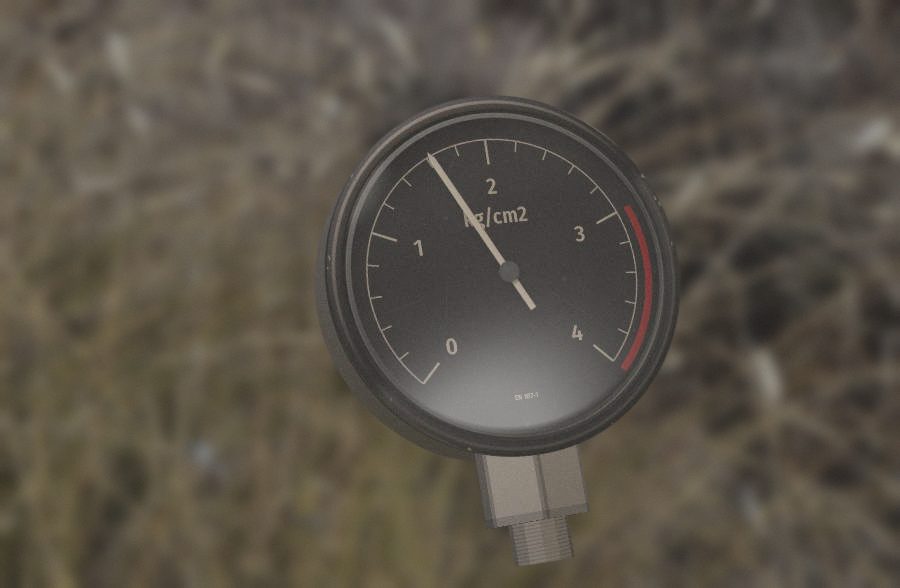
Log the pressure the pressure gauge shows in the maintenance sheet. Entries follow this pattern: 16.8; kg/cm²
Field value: 1.6; kg/cm²
